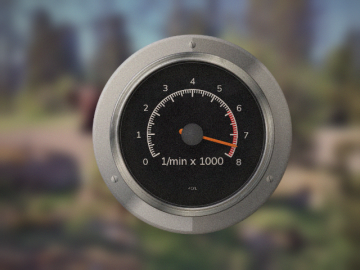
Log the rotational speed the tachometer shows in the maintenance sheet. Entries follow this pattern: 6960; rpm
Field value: 7500; rpm
